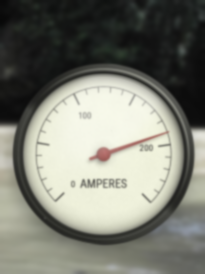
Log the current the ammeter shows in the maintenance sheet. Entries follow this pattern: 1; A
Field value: 190; A
